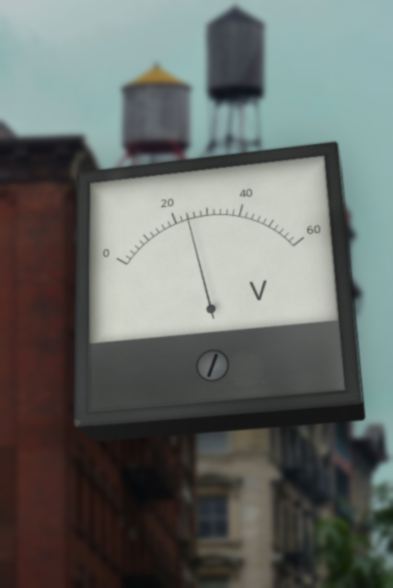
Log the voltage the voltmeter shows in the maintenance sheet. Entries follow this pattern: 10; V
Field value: 24; V
